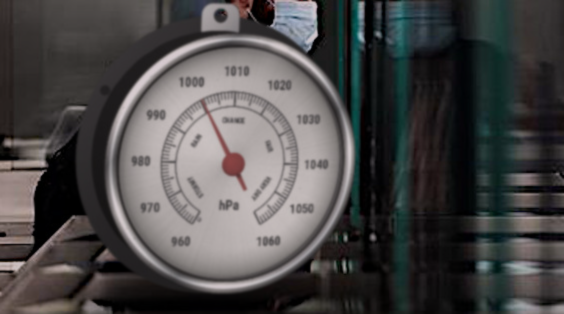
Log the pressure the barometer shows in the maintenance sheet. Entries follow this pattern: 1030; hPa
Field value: 1000; hPa
